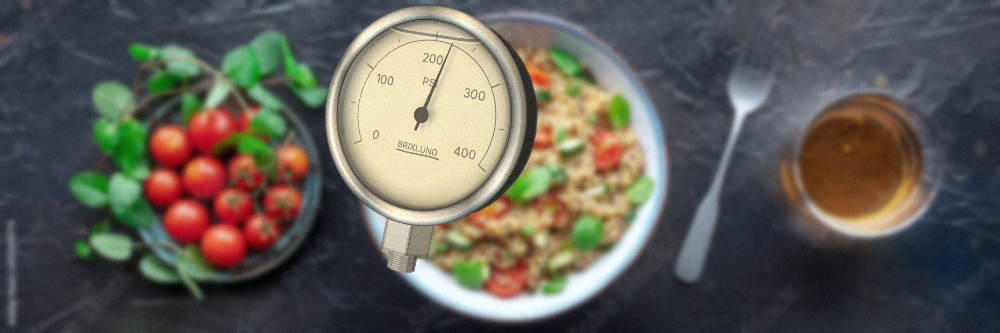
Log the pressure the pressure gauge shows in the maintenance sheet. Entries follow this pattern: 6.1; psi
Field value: 225; psi
